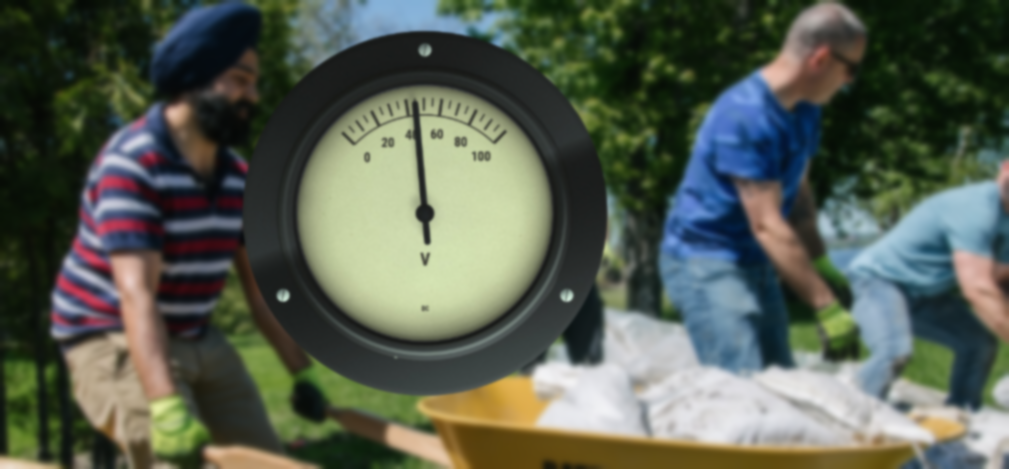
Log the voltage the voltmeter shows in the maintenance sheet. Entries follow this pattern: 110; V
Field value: 45; V
